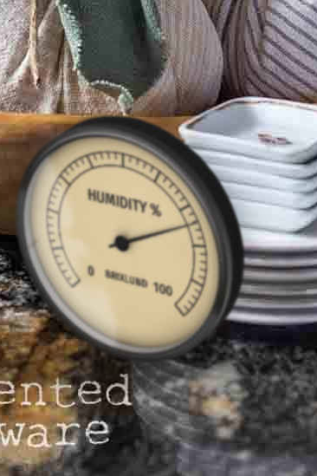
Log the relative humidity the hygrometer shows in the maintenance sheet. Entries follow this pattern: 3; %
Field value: 74; %
